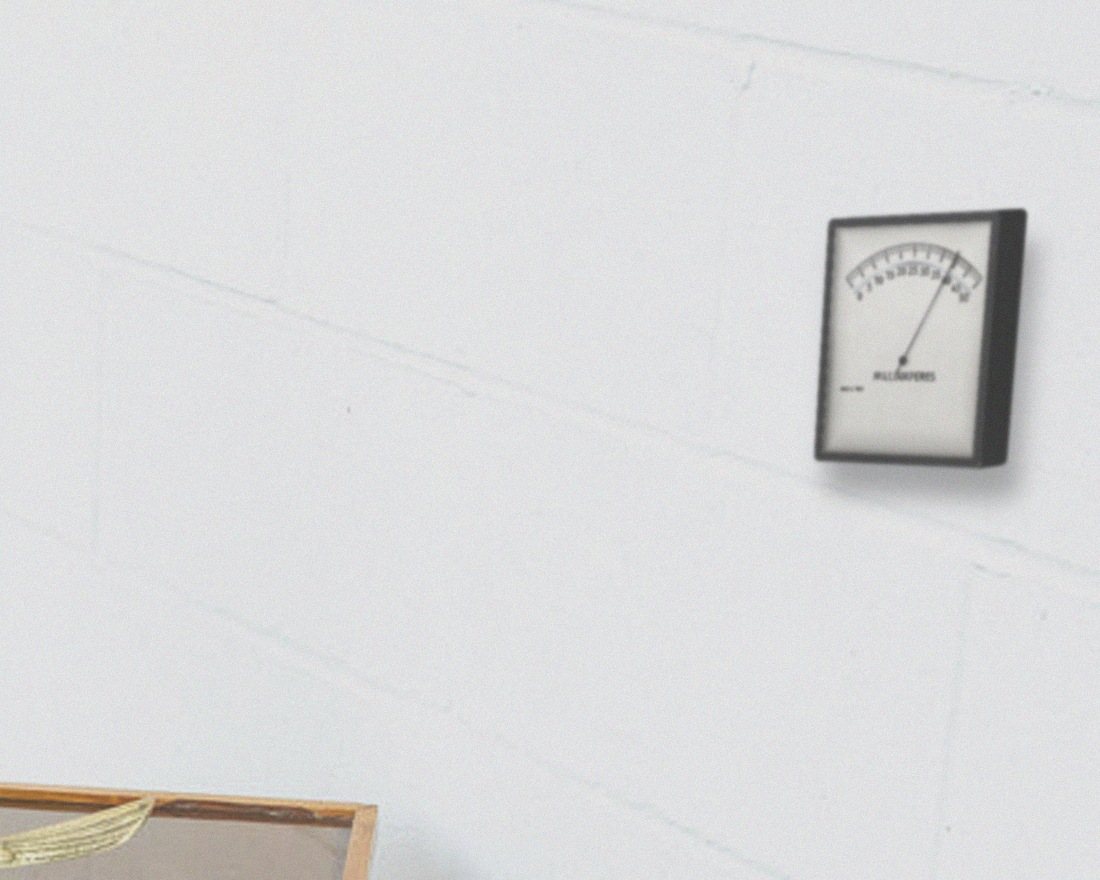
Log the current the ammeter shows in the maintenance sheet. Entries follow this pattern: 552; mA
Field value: 40; mA
